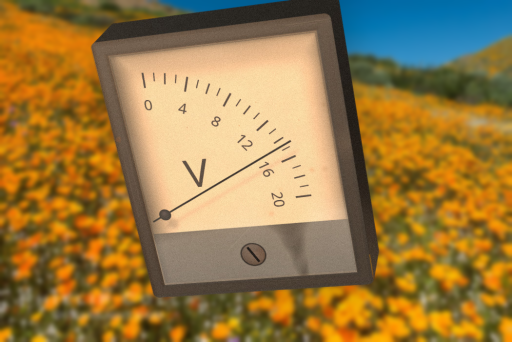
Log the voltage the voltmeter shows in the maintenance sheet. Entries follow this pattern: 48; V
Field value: 14.5; V
